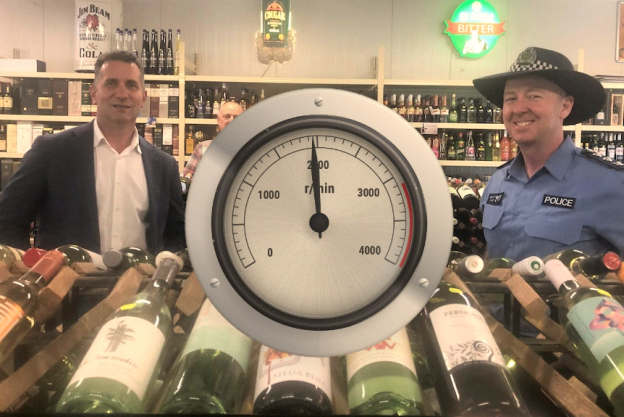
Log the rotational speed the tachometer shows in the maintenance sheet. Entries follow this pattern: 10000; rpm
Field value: 1950; rpm
